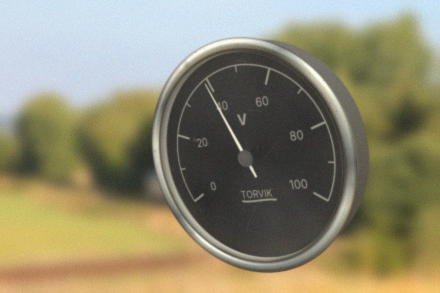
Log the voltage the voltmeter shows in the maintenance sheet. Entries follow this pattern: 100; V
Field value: 40; V
